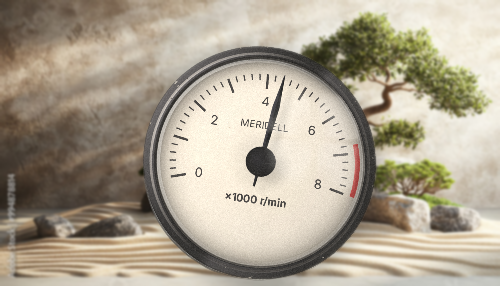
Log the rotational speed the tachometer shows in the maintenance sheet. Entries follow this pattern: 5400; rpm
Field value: 4400; rpm
